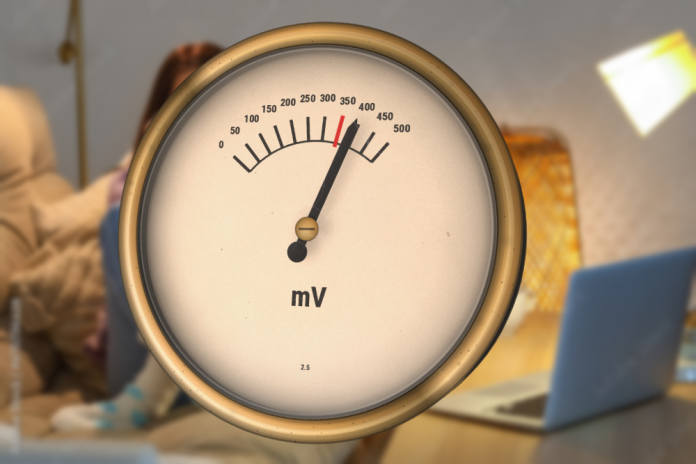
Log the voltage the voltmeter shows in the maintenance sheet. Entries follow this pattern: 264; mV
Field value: 400; mV
